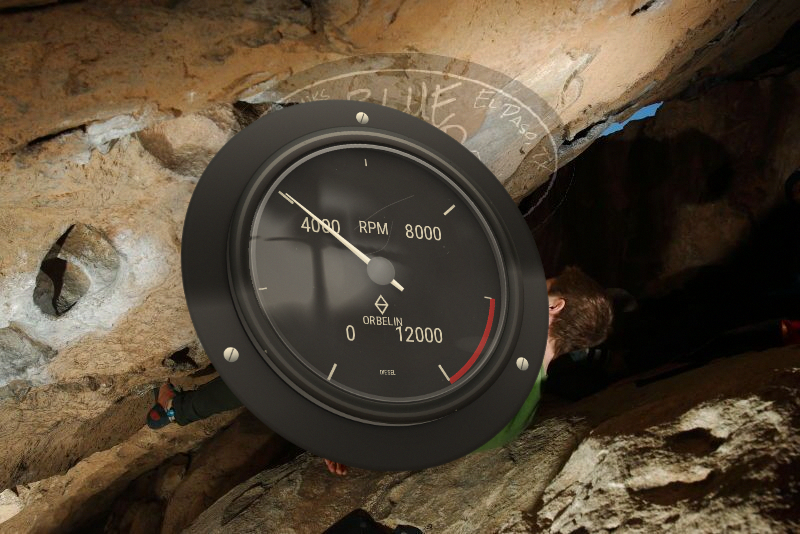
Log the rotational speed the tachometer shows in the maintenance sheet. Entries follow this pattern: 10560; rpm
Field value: 4000; rpm
